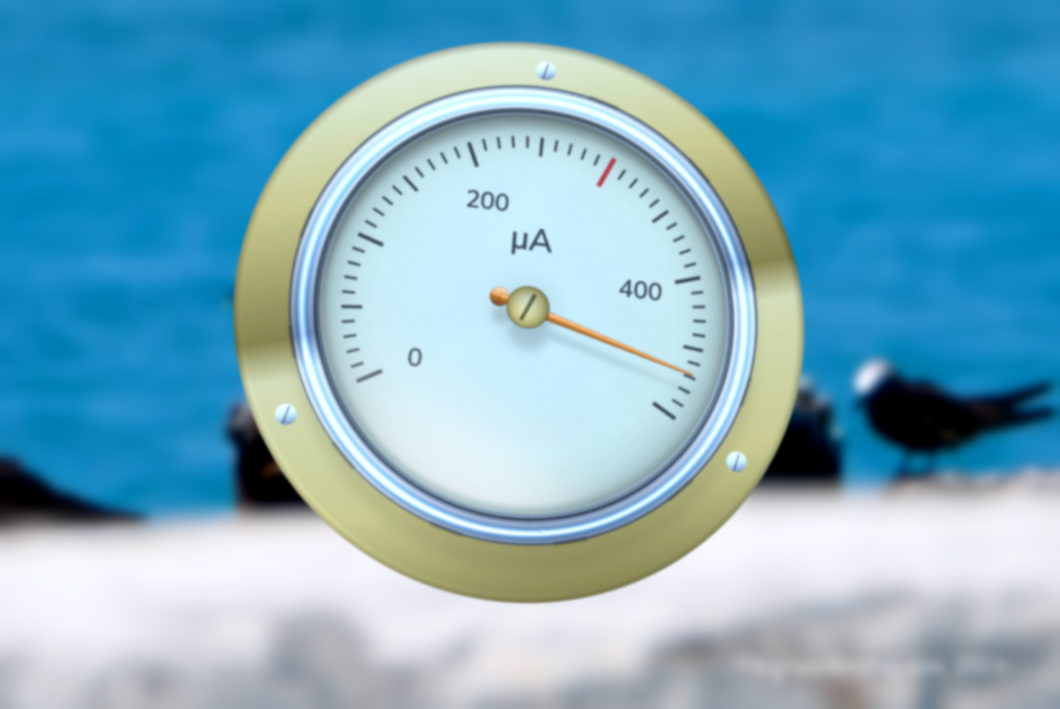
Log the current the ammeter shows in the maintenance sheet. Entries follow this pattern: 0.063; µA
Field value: 470; µA
